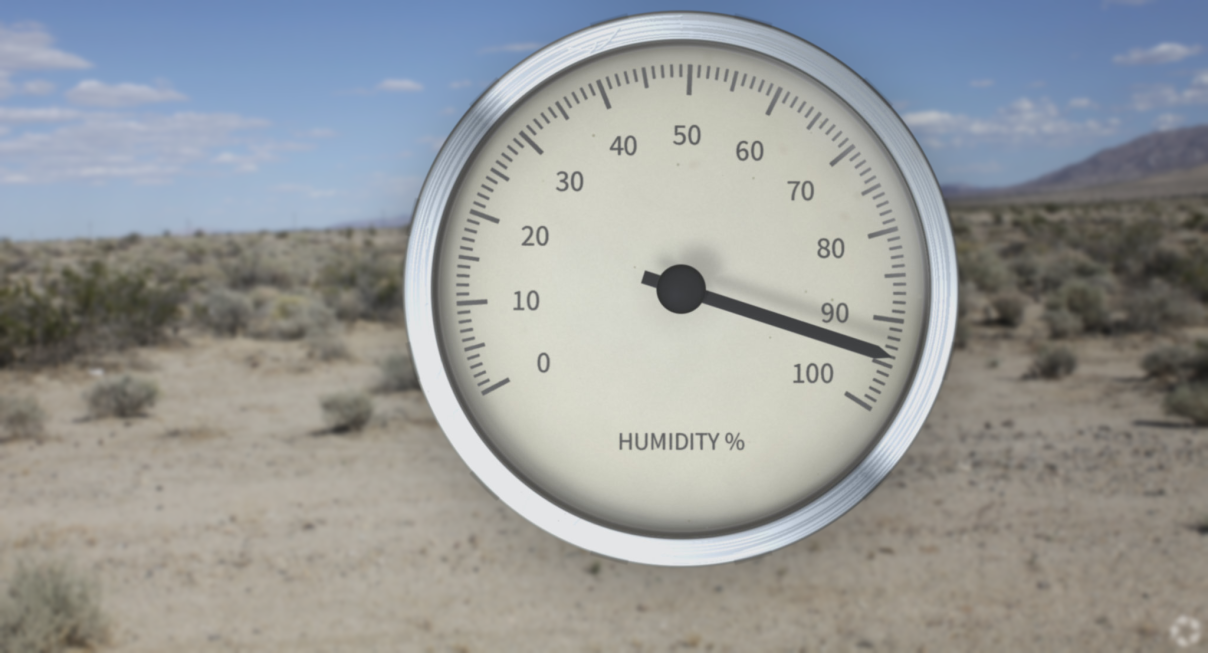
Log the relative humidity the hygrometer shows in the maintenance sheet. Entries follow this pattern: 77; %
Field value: 94; %
